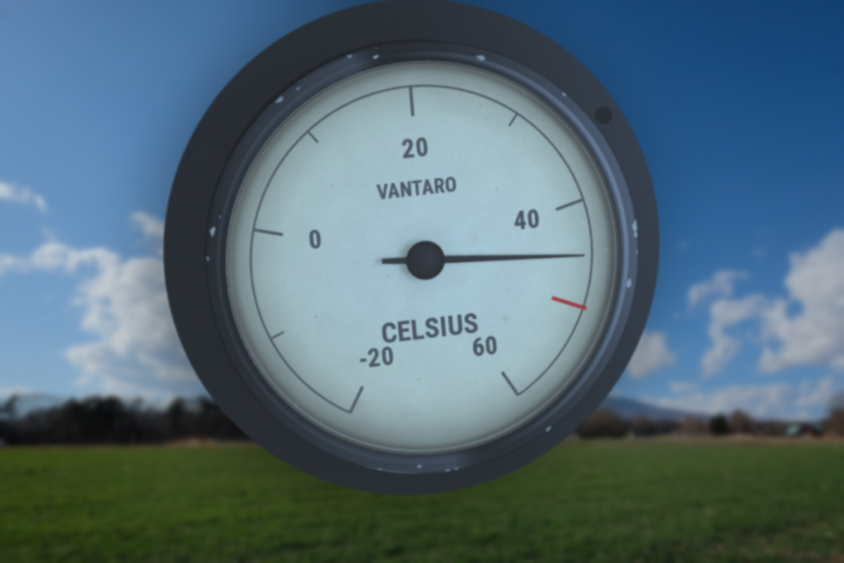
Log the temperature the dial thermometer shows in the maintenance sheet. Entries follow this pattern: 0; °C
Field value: 45; °C
